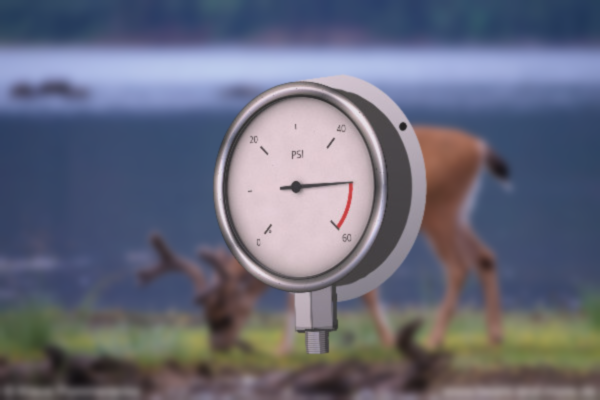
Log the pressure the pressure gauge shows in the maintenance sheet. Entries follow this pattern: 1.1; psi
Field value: 50; psi
